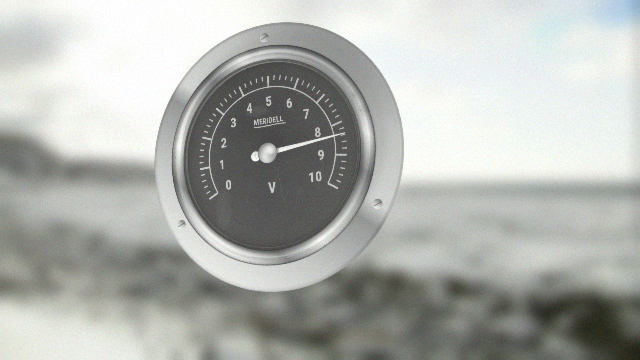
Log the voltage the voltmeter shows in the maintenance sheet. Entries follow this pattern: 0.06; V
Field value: 8.4; V
